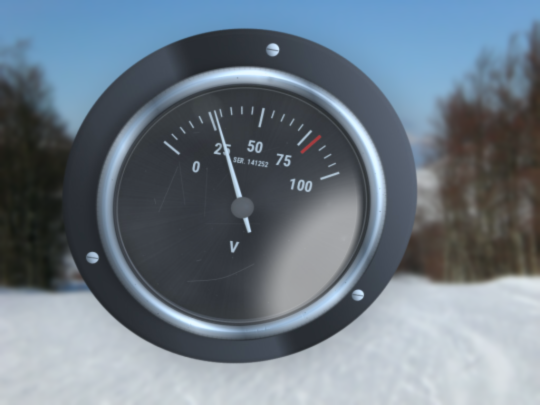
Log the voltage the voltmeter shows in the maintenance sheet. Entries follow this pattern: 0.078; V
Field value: 27.5; V
